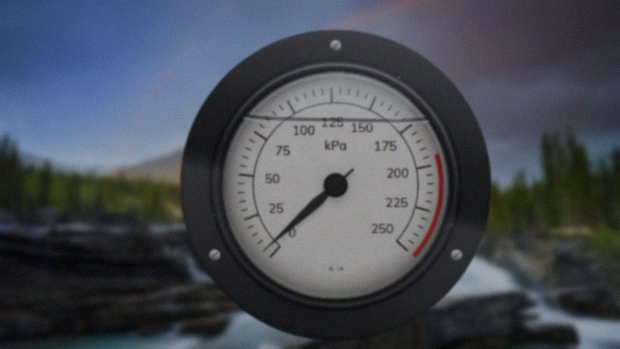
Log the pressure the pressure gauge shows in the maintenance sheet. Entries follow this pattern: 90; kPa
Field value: 5; kPa
